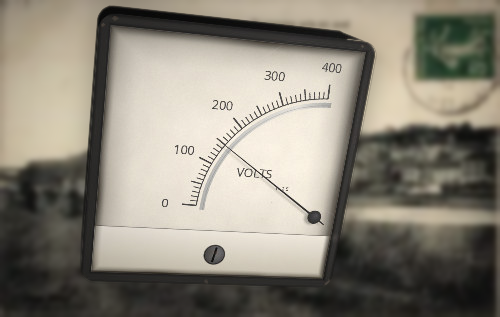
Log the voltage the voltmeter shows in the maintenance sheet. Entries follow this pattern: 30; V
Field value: 150; V
